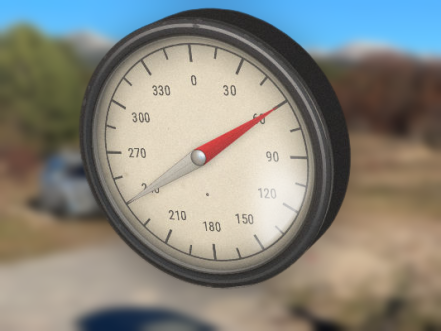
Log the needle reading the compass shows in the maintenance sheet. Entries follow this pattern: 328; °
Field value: 60; °
